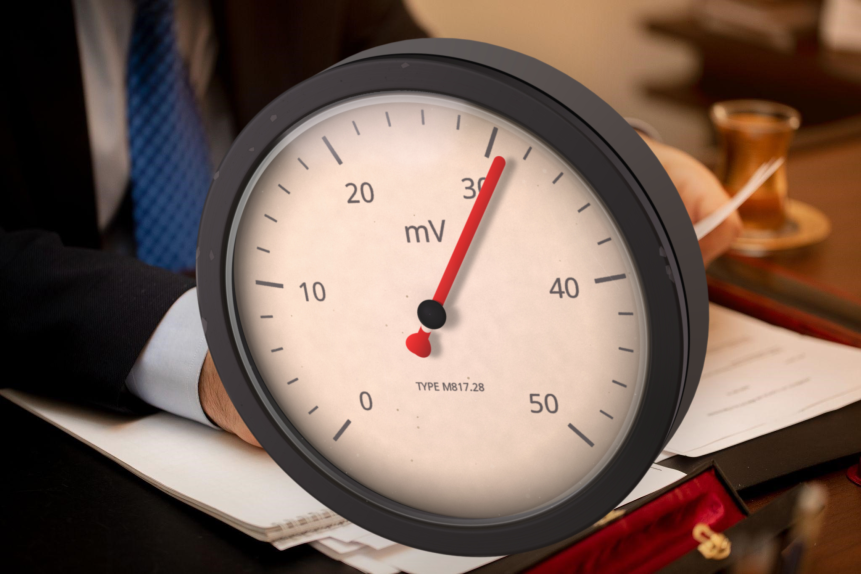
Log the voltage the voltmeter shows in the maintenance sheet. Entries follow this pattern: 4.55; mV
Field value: 31; mV
